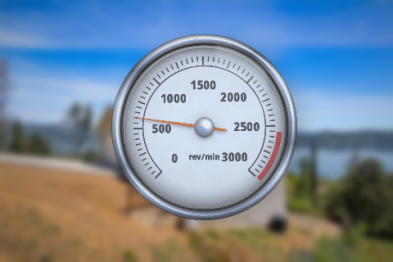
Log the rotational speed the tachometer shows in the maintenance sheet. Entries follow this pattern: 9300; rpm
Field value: 600; rpm
